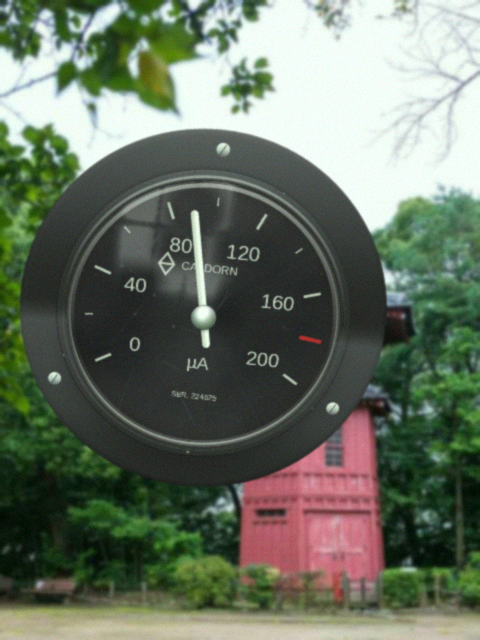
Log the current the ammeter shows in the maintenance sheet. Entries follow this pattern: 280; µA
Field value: 90; µA
